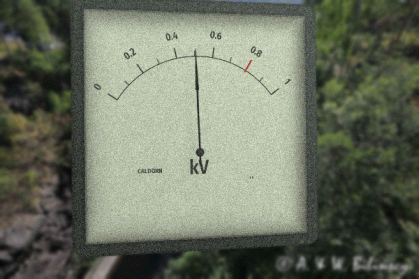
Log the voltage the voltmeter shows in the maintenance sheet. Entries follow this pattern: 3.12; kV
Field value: 0.5; kV
